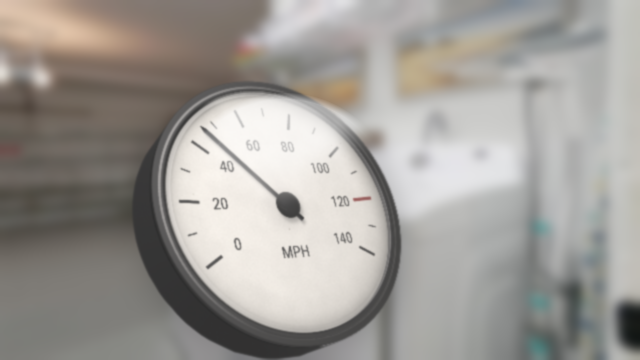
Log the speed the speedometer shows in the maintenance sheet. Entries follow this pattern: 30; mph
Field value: 45; mph
